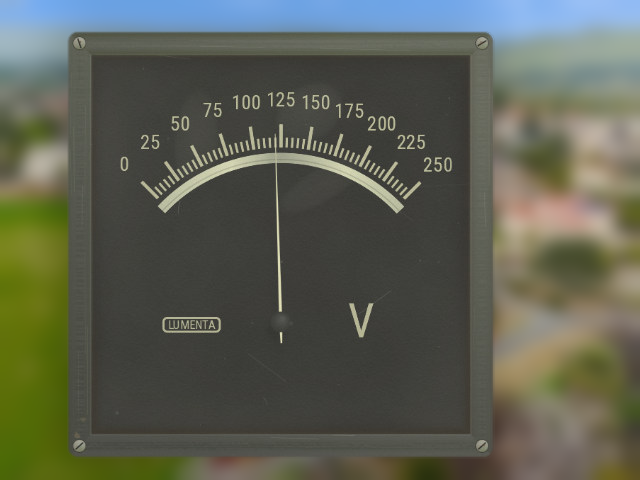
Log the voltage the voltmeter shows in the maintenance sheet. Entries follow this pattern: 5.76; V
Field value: 120; V
